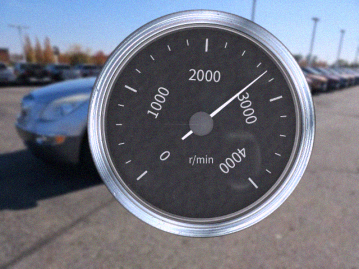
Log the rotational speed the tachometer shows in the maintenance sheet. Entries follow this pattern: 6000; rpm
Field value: 2700; rpm
